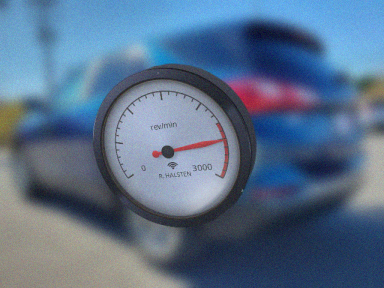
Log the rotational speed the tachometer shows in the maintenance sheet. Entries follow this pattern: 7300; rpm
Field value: 2500; rpm
